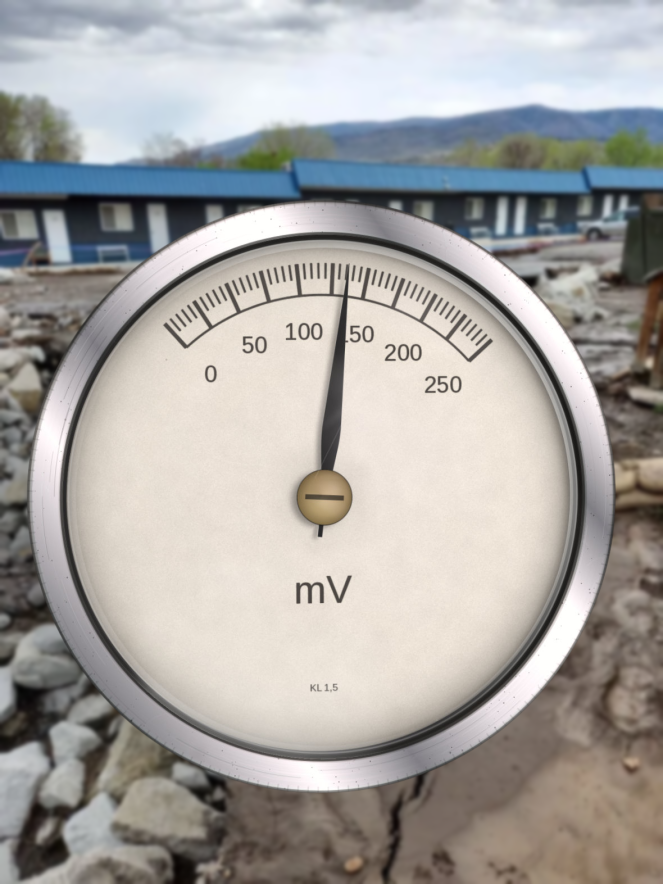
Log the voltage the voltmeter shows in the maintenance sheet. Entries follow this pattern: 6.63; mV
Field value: 135; mV
